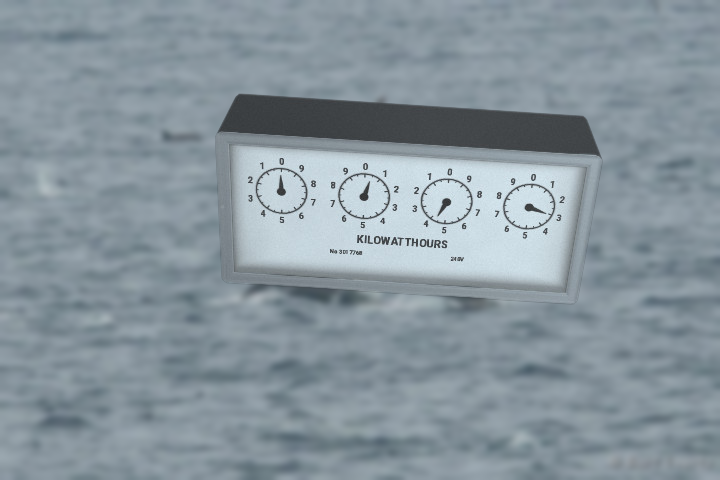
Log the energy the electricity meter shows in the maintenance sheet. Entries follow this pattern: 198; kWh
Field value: 43; kWh
